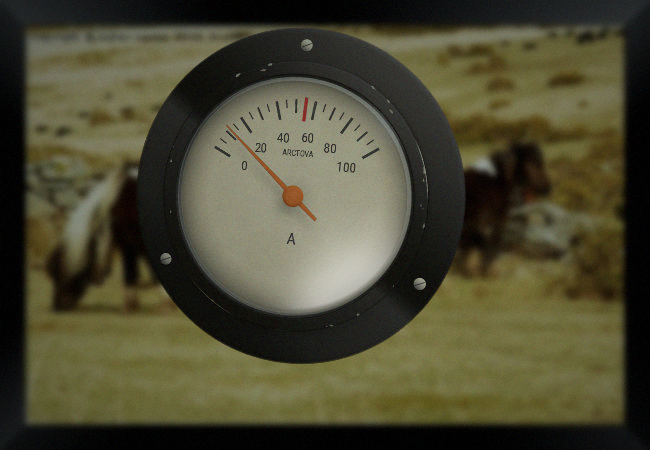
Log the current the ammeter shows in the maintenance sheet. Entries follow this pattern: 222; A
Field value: 12.5; A
